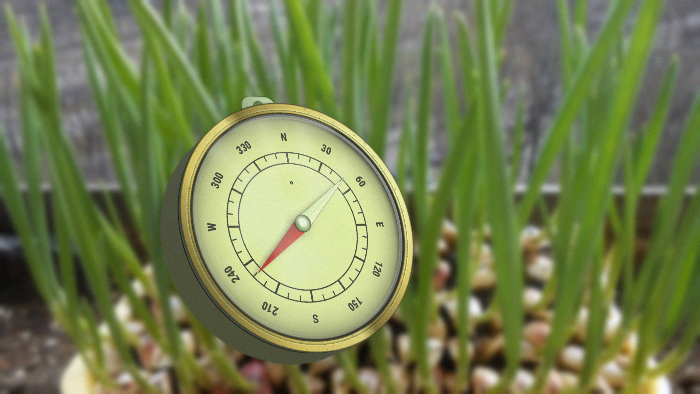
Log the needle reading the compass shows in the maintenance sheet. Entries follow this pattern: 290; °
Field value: 230; °
